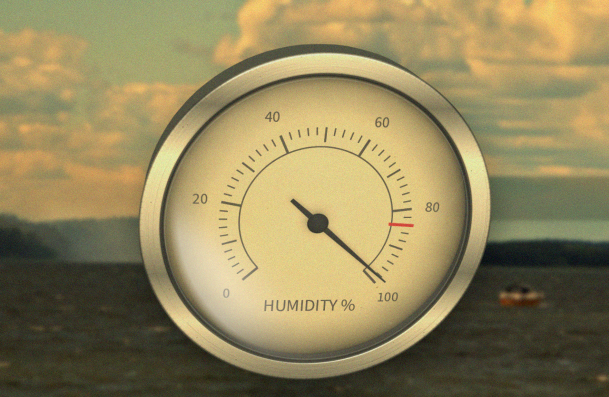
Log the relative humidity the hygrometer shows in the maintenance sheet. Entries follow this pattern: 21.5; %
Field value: 98; %
